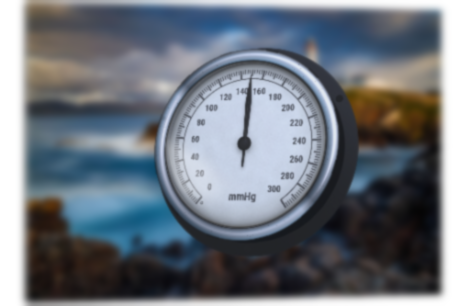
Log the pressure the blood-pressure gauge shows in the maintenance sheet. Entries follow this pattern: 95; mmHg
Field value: 150; mmHg
